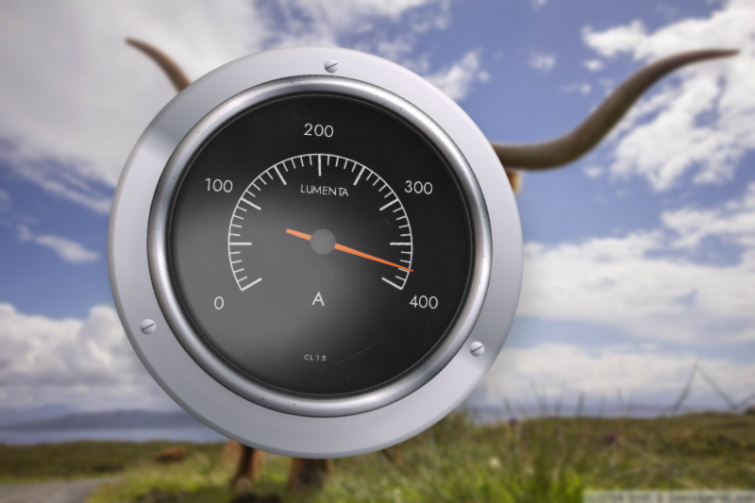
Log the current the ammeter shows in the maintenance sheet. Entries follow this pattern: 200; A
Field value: 380; A
